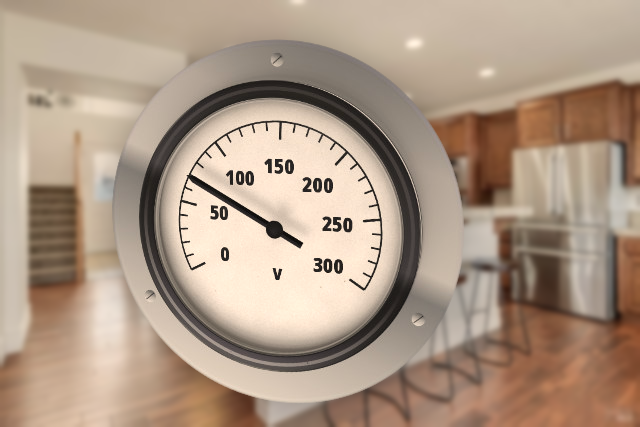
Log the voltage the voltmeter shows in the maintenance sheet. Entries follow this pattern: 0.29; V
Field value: 70; V
